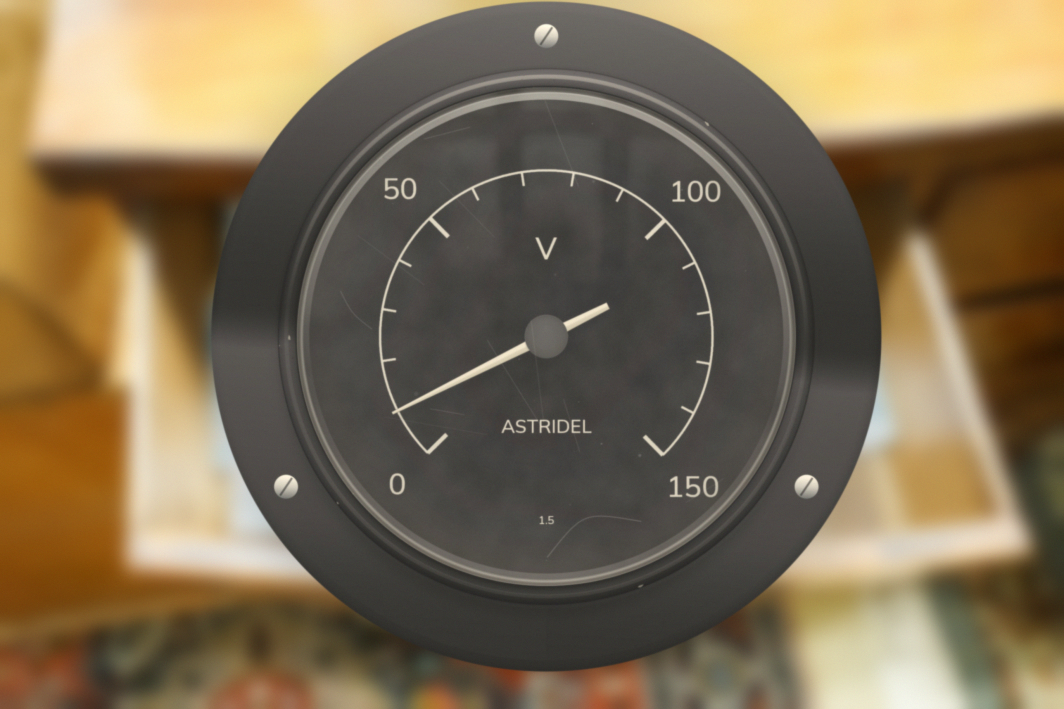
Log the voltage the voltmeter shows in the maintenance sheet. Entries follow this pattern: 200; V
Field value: 10; V
